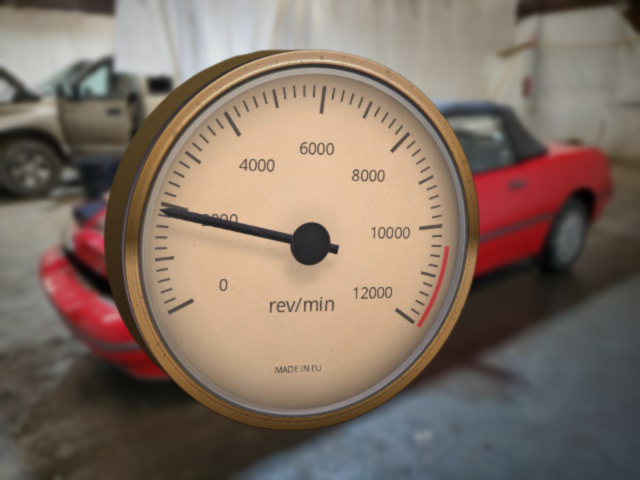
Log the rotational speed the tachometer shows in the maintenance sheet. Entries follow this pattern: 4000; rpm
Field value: 1900; rpm
